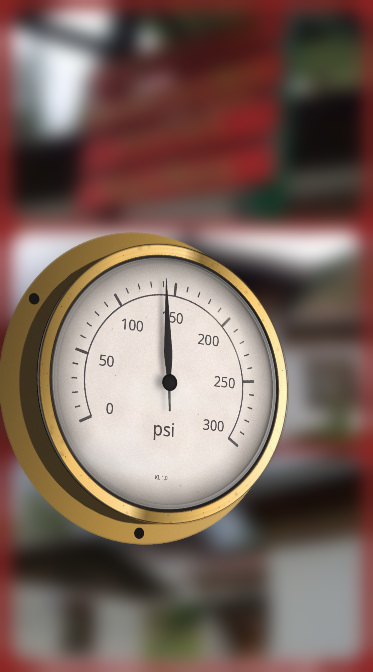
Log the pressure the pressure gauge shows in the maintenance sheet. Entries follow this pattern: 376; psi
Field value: 140; psi
